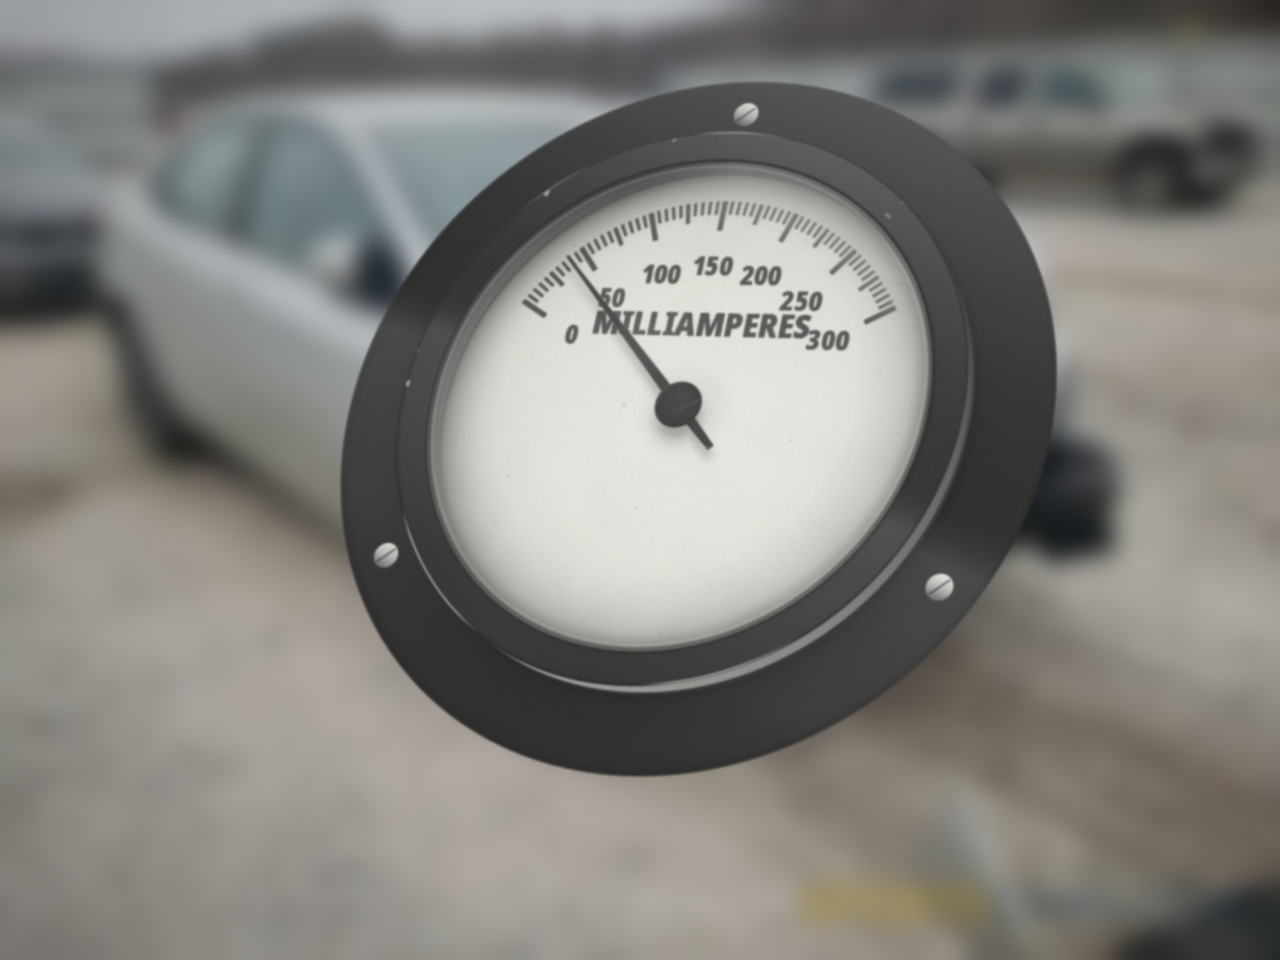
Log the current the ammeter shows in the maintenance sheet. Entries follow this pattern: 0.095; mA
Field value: 40; mA
